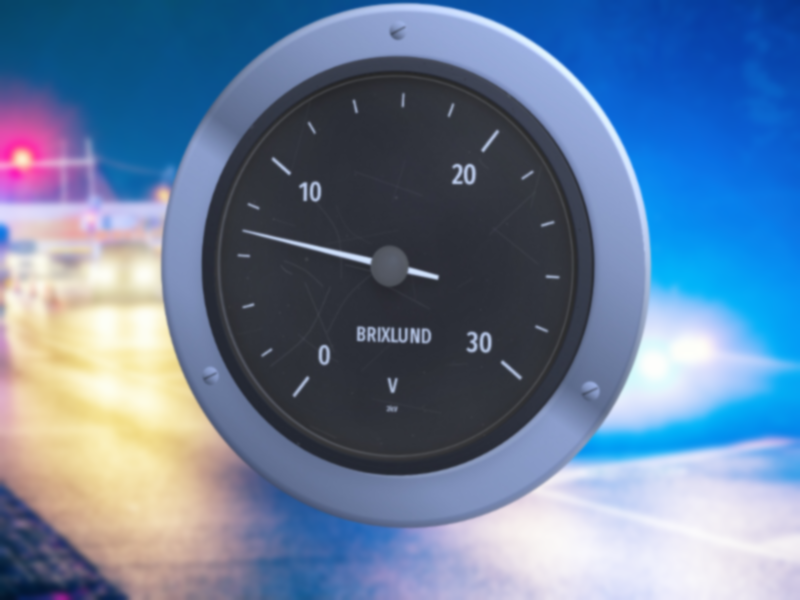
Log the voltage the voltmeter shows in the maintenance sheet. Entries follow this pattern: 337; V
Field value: 7; V
